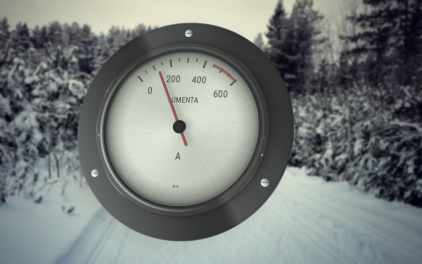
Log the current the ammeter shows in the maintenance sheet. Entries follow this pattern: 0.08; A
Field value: 125; A
